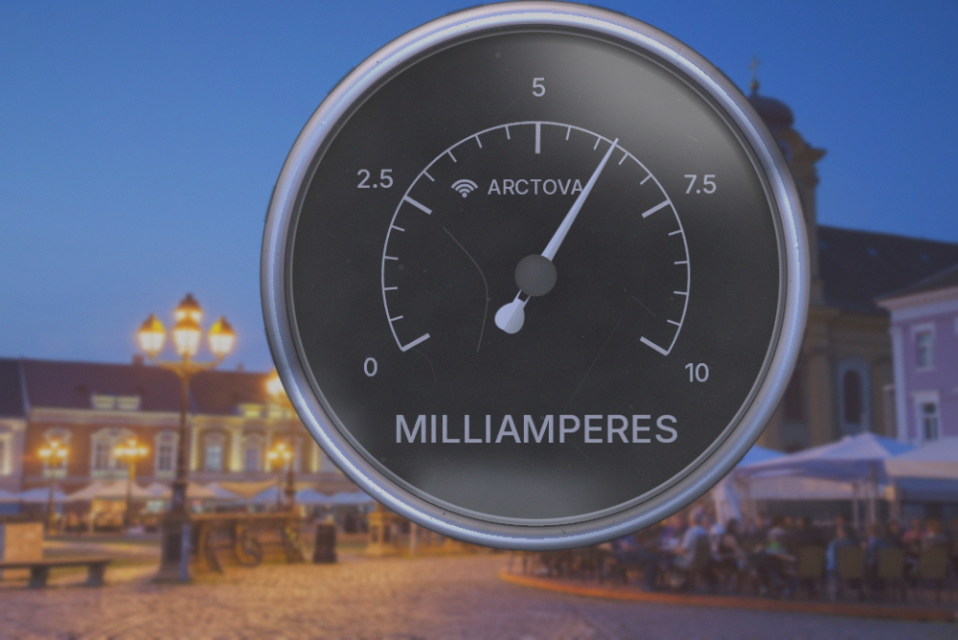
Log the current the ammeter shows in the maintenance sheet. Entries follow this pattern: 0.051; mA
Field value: 6.25; mA
